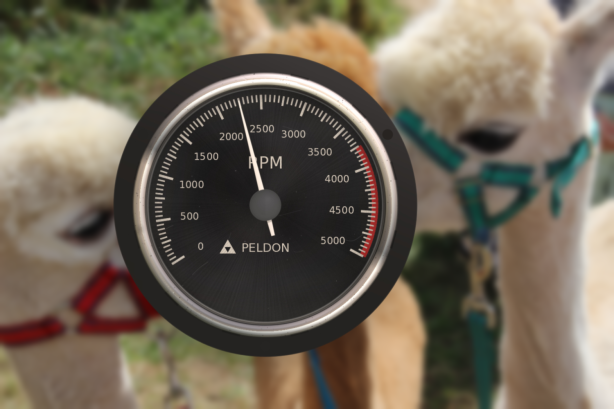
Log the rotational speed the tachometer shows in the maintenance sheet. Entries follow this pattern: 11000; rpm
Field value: 2250; rpm
